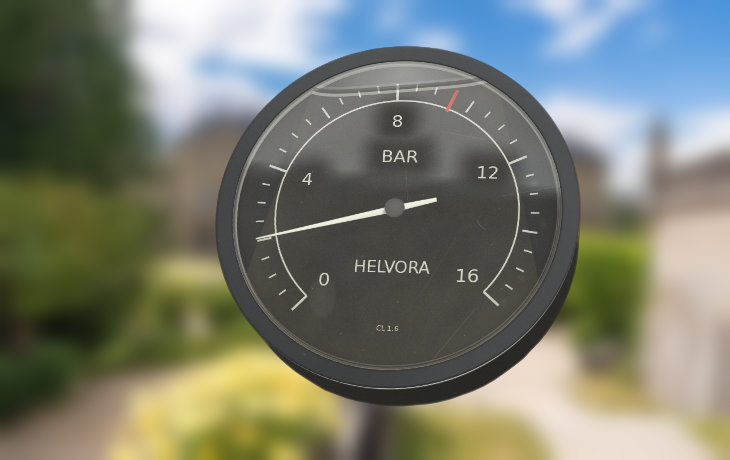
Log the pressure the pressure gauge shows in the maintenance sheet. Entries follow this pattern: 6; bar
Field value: 2; bar
